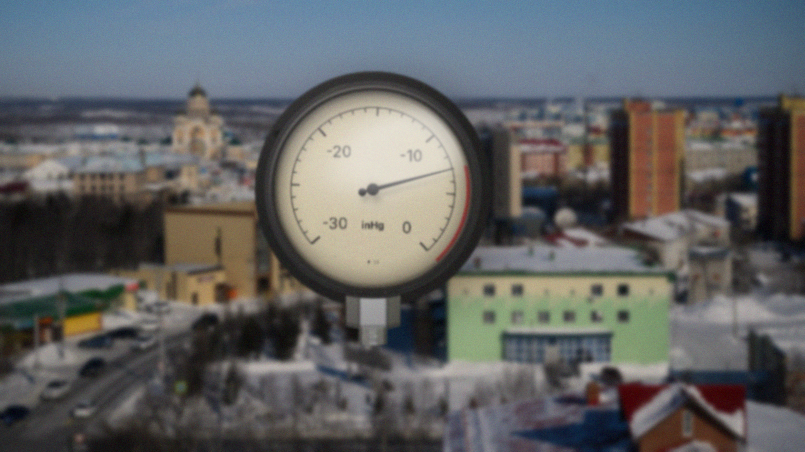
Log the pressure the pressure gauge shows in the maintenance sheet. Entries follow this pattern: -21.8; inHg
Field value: -7; inHg
